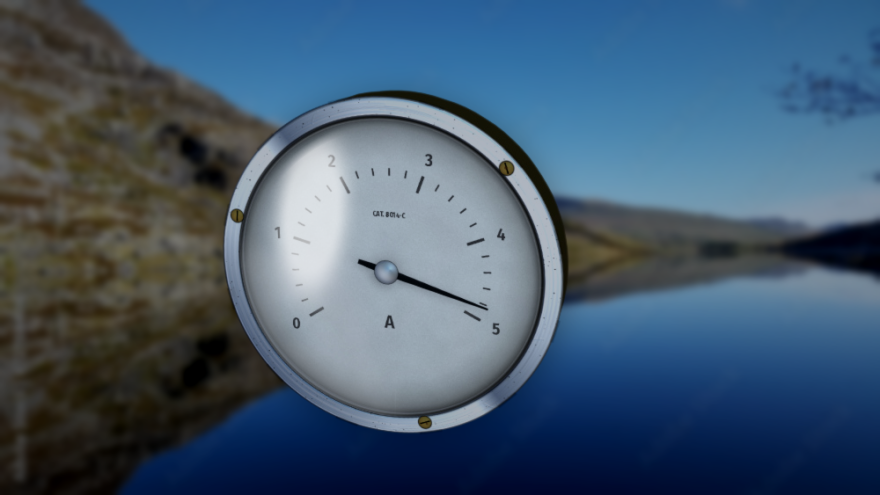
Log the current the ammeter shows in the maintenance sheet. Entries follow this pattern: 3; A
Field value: 4.8; A
